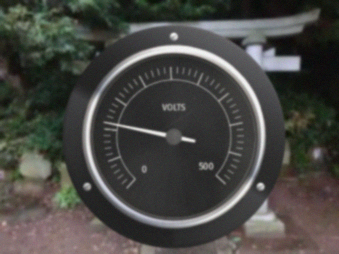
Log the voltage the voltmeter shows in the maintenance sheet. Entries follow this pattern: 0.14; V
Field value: 110; V
